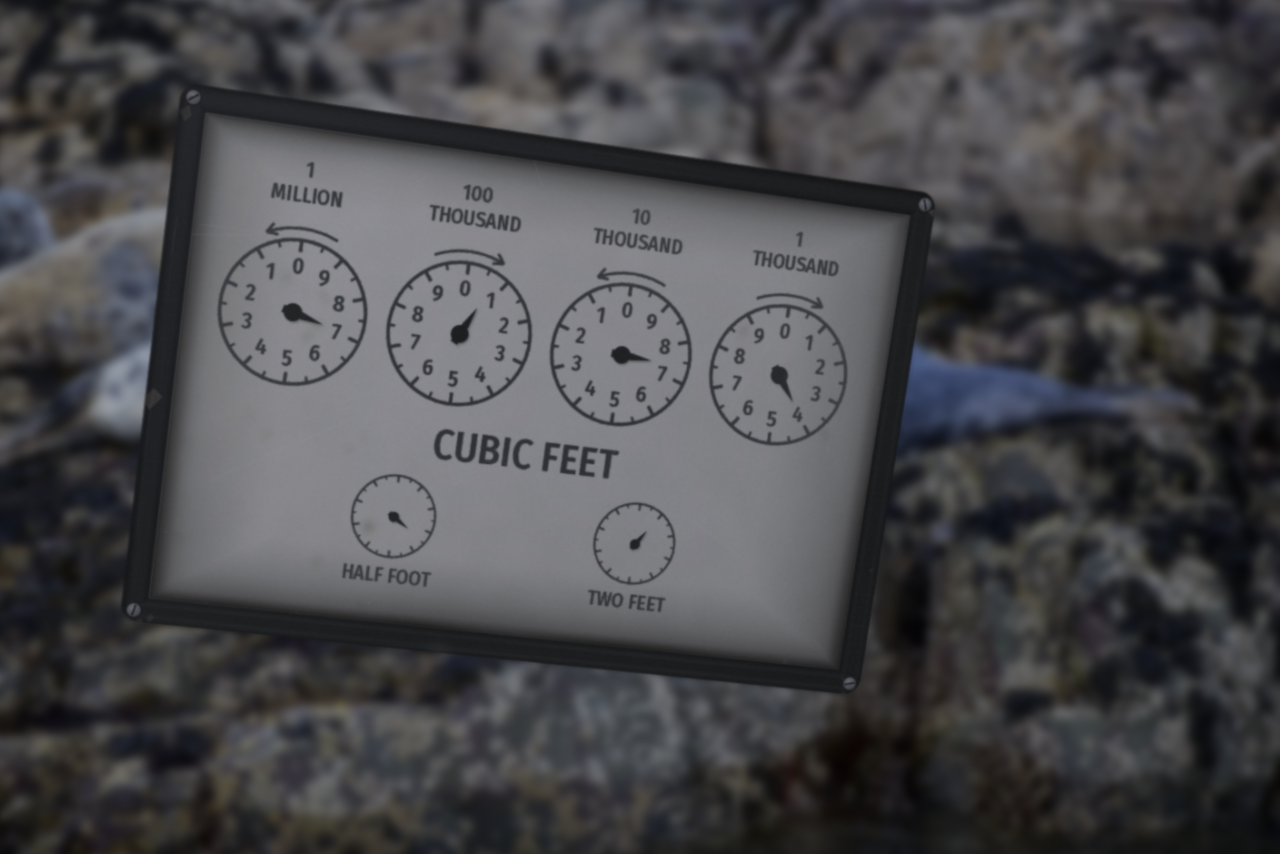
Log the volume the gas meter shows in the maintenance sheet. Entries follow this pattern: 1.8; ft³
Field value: 707400; ft³
